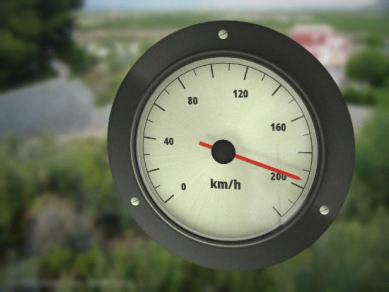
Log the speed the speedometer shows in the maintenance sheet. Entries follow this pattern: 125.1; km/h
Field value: 195; km/h
